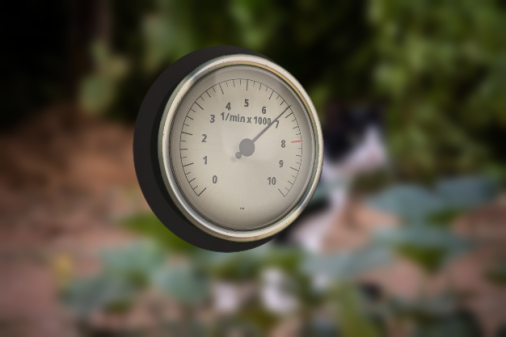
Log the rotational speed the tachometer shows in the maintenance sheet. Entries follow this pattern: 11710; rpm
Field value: 6750; rpm
